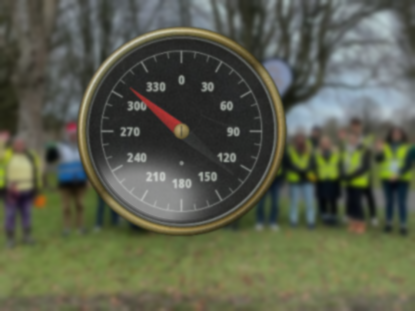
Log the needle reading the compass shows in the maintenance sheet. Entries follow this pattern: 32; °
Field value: 310; °
